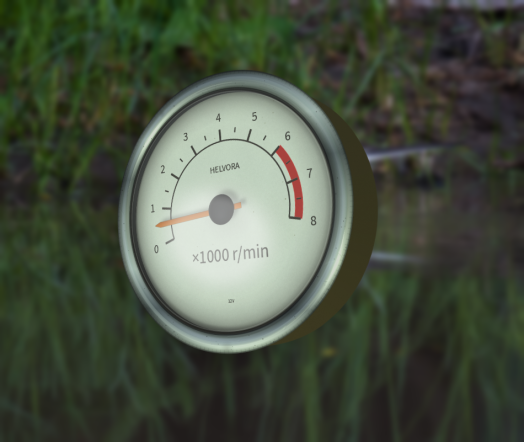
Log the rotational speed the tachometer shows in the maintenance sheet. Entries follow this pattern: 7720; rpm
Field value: 500; rpm
